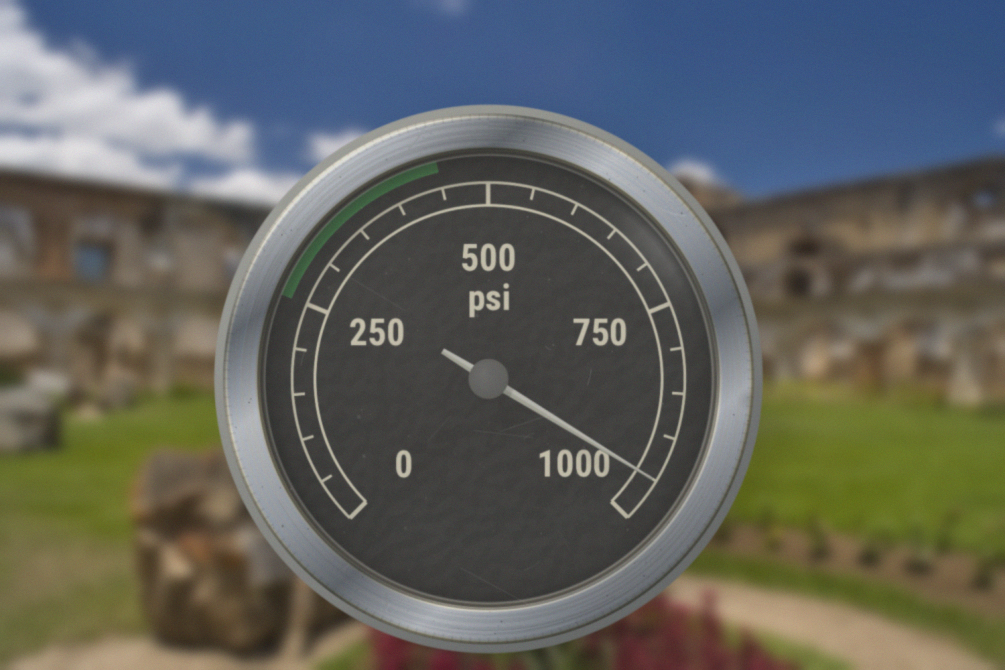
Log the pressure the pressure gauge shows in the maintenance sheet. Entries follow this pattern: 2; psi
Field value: 950; psi
